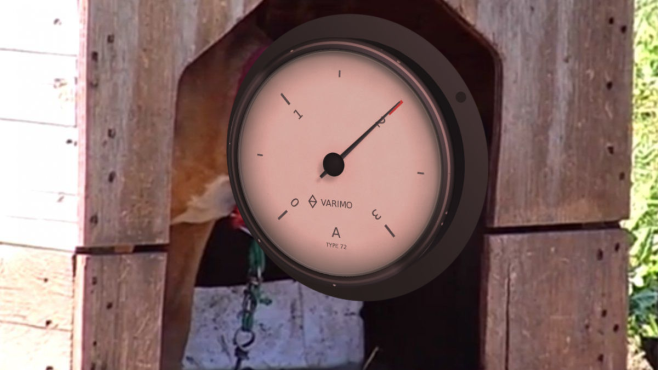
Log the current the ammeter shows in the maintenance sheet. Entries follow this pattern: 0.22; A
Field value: 2; A
